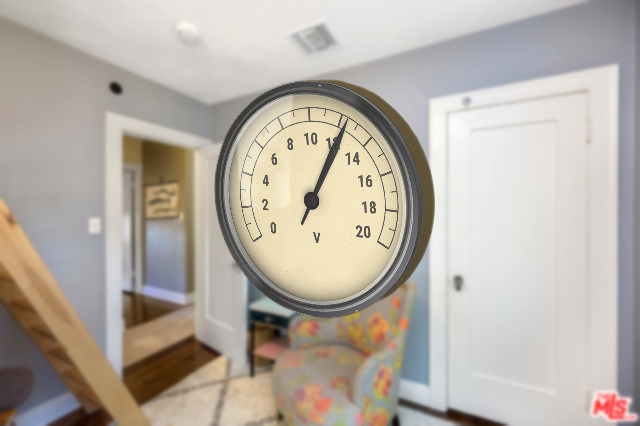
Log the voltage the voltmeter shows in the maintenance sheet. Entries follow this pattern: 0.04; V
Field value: 12.5; V
